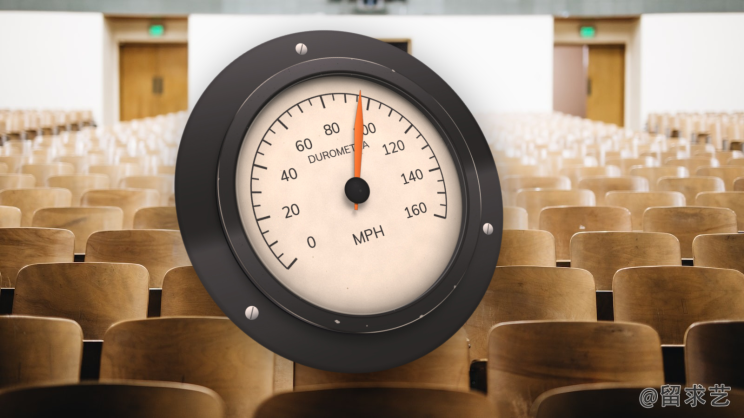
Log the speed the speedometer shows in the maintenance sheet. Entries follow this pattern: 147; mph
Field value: 95; mph
